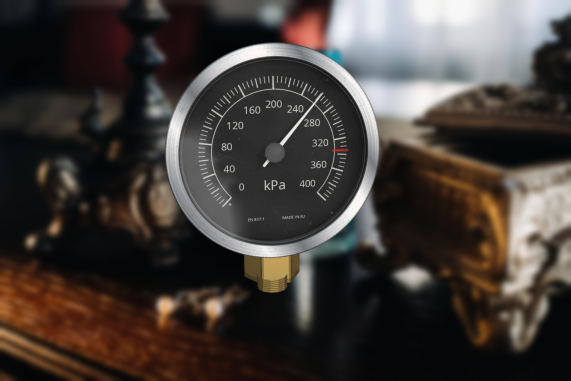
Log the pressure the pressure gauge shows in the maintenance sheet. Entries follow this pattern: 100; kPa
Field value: 260; kPa
